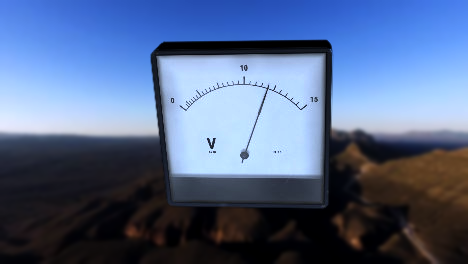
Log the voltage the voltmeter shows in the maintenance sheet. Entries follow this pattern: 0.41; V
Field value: 12; V
